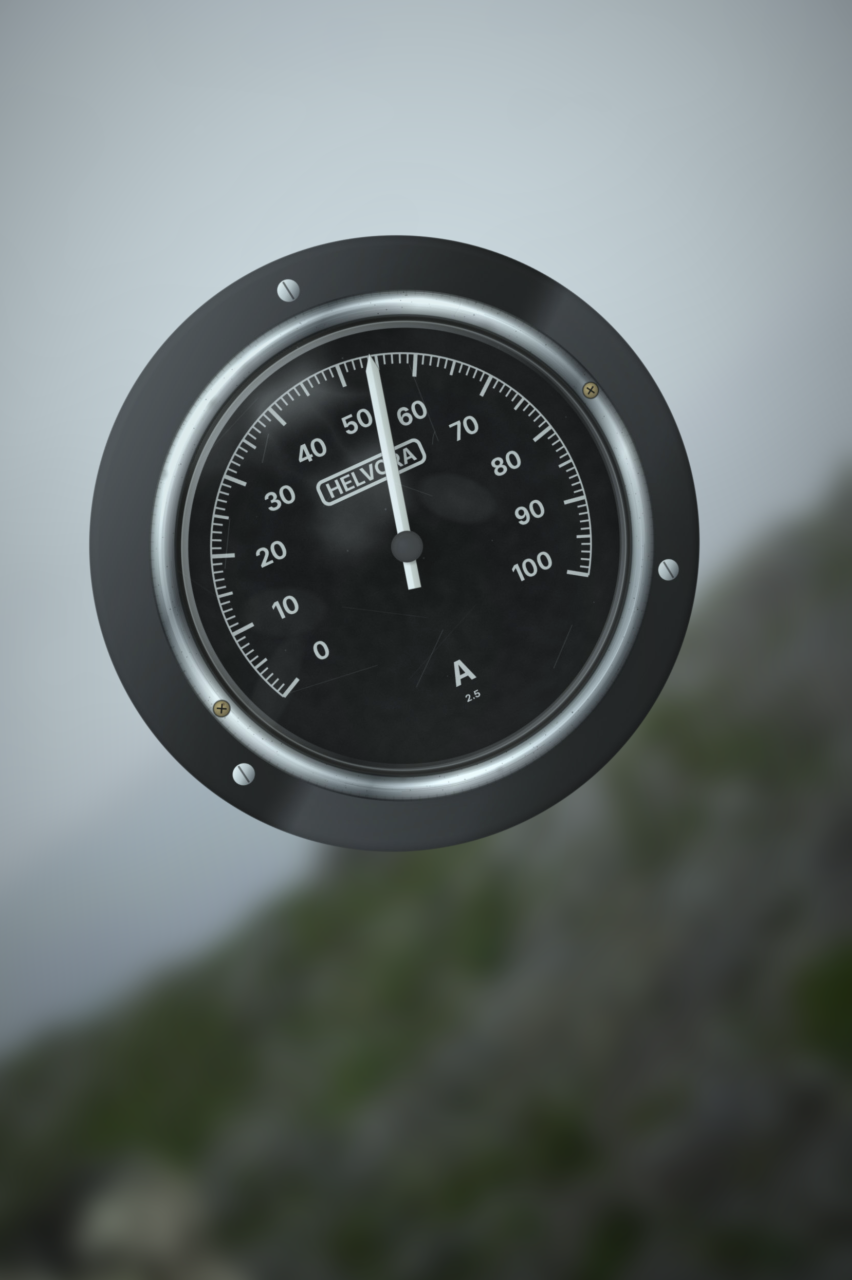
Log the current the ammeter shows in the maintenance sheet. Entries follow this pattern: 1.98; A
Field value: 54; A
